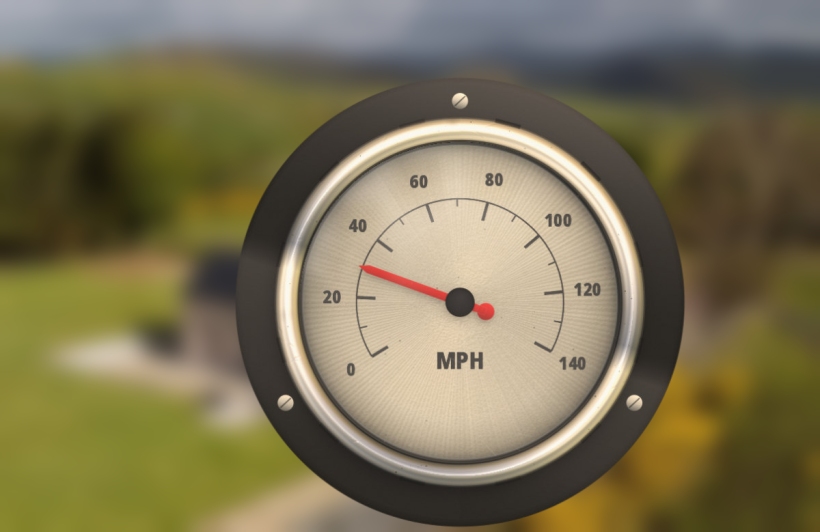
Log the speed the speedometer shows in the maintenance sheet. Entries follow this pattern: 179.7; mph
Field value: 30; mph
